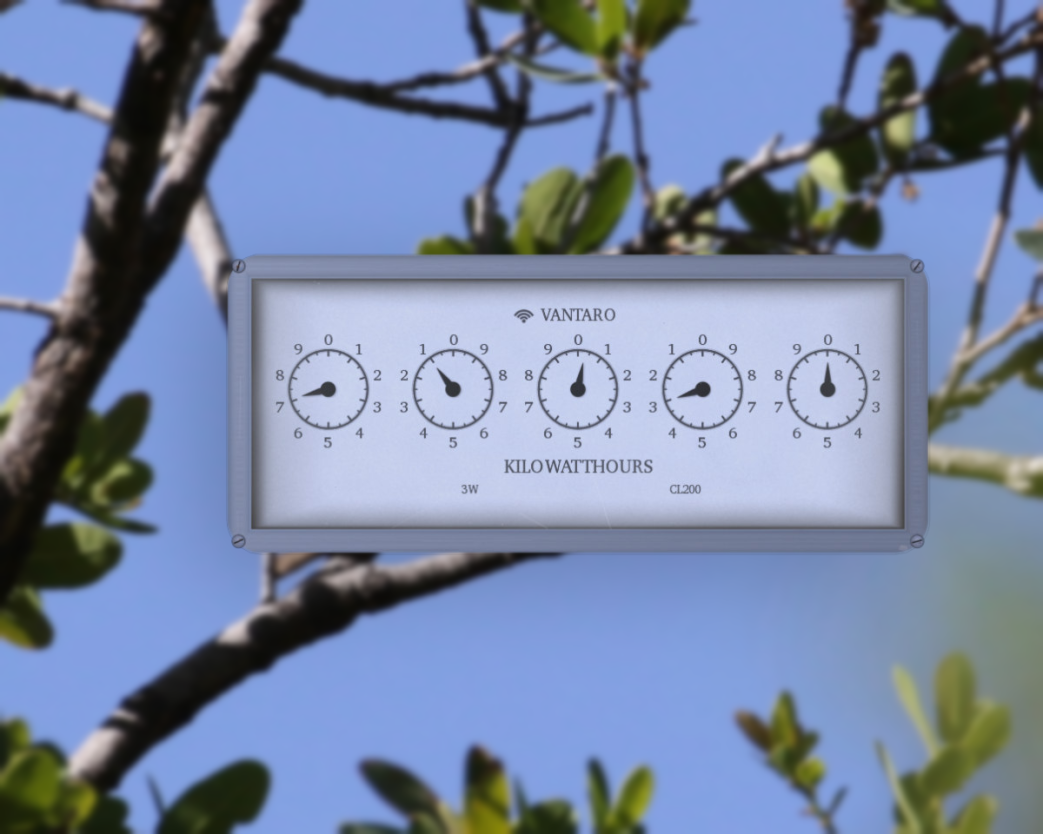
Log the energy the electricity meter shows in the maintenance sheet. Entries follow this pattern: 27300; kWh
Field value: 71030; kWh
